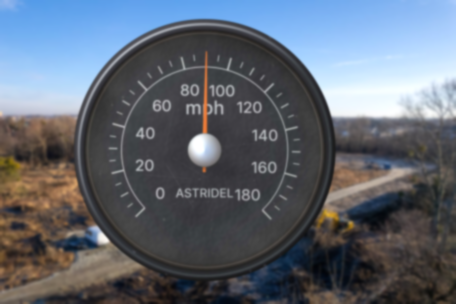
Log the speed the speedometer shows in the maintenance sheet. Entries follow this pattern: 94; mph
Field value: 90; mph
